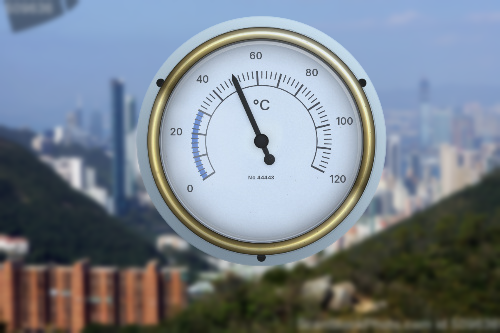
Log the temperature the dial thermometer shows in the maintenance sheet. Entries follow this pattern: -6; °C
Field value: 50; °C
